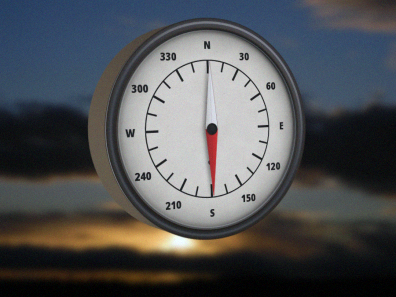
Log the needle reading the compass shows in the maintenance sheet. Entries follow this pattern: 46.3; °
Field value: 180; °
